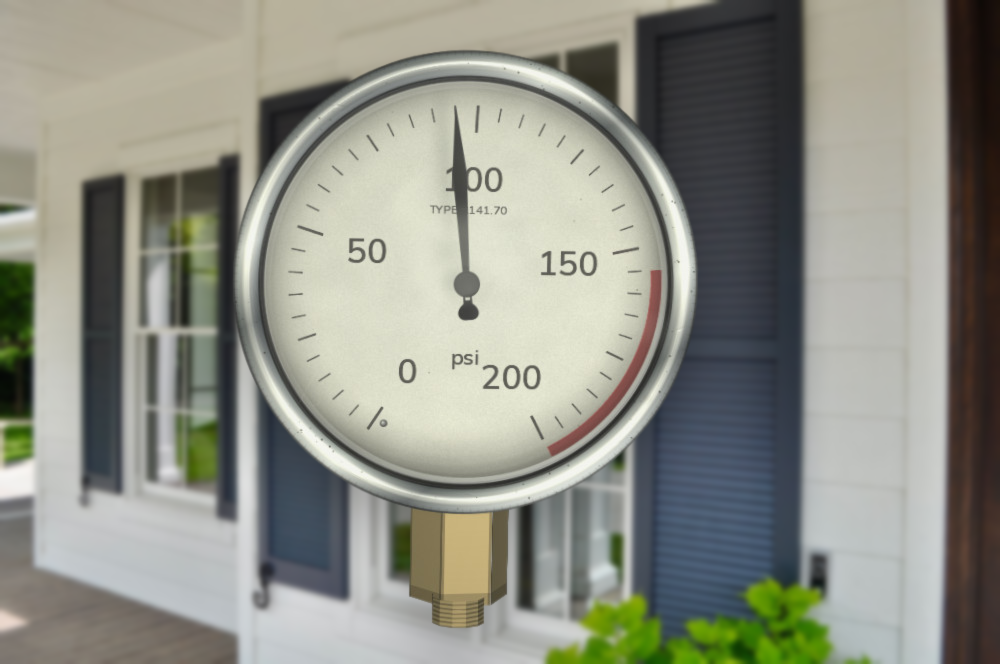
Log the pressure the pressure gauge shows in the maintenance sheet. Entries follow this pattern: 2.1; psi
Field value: 95; psi
